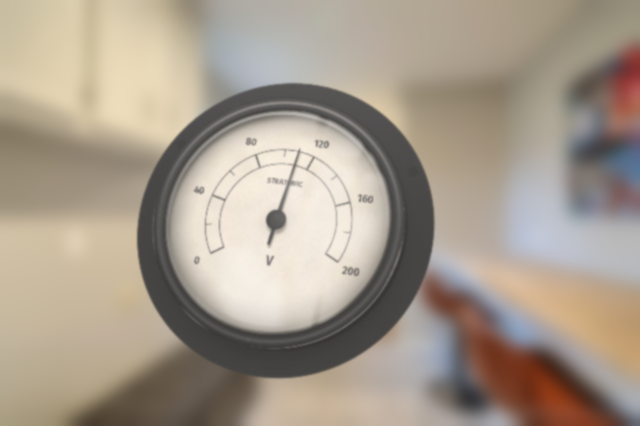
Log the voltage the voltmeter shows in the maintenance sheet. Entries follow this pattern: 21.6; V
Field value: 110; V
